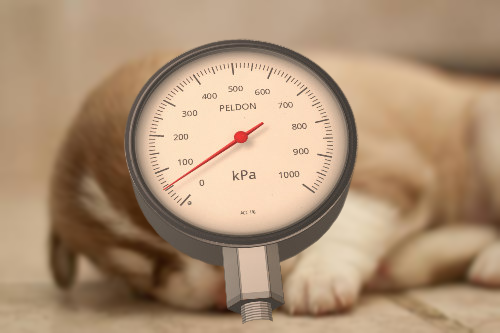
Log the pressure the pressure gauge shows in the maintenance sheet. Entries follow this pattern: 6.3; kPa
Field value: 50; kPa
